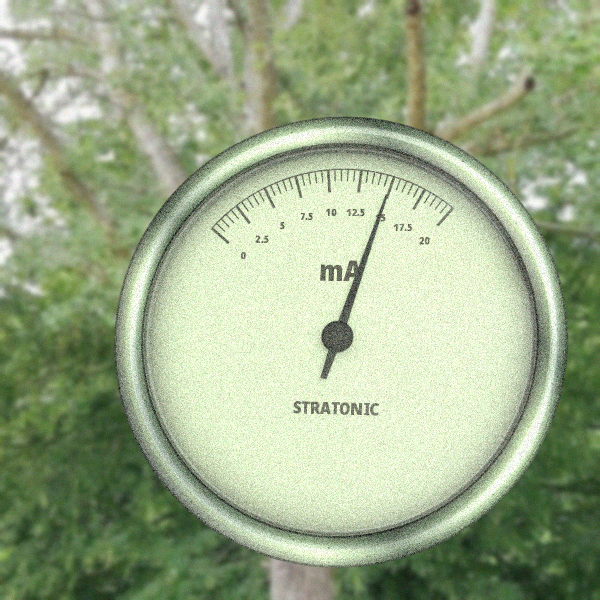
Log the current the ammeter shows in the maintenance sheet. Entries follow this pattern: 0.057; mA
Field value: 15; mA
